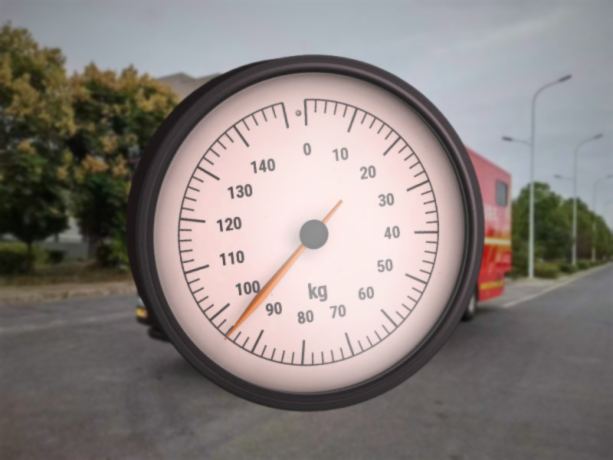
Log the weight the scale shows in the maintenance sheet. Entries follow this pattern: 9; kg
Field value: 96; kg
